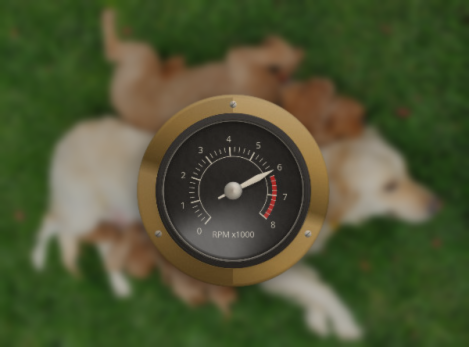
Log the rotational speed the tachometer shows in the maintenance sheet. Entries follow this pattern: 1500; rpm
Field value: 6000; rpm
